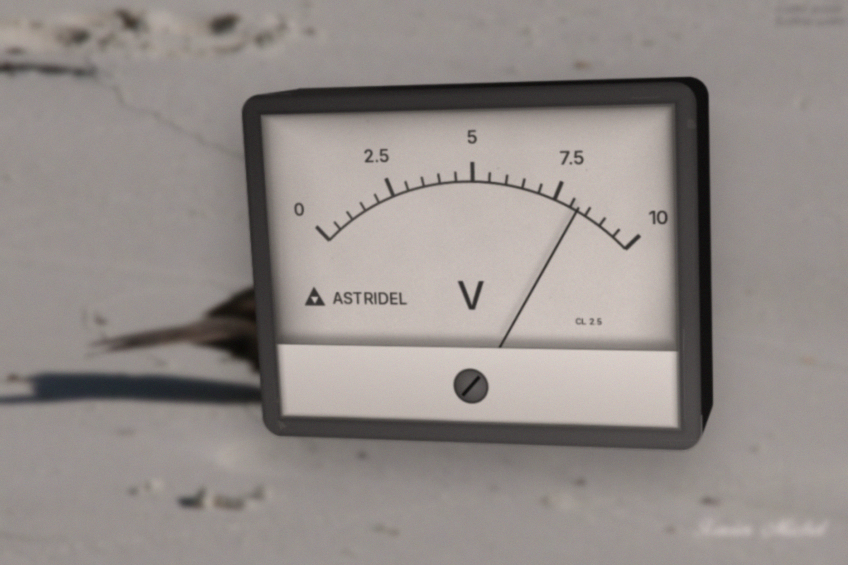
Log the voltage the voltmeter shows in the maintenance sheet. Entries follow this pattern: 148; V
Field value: 8.25; V
